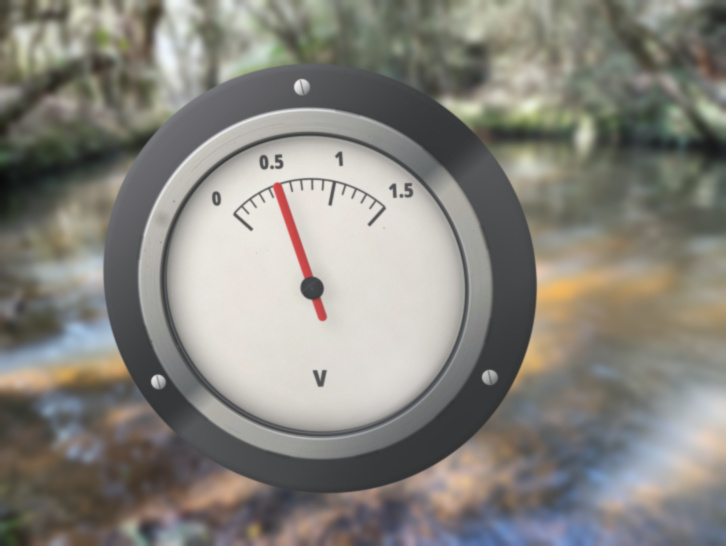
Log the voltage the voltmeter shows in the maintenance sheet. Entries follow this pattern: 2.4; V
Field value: 0.5; V
